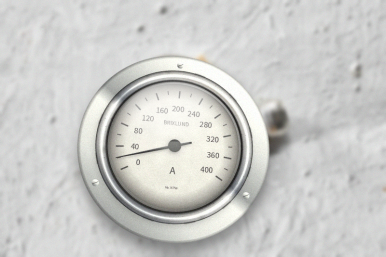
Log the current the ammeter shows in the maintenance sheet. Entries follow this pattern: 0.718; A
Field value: 20; A
